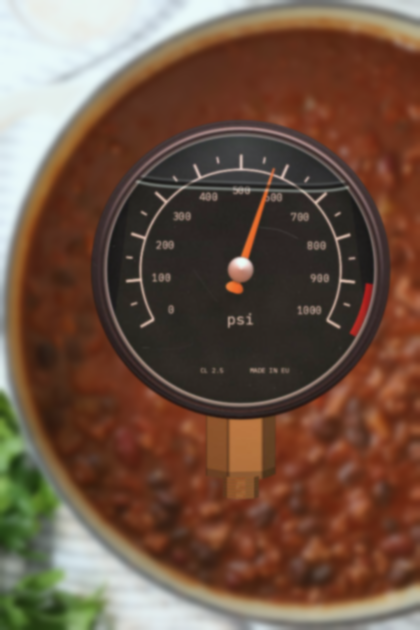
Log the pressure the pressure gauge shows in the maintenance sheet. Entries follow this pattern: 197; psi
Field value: 575; psi
